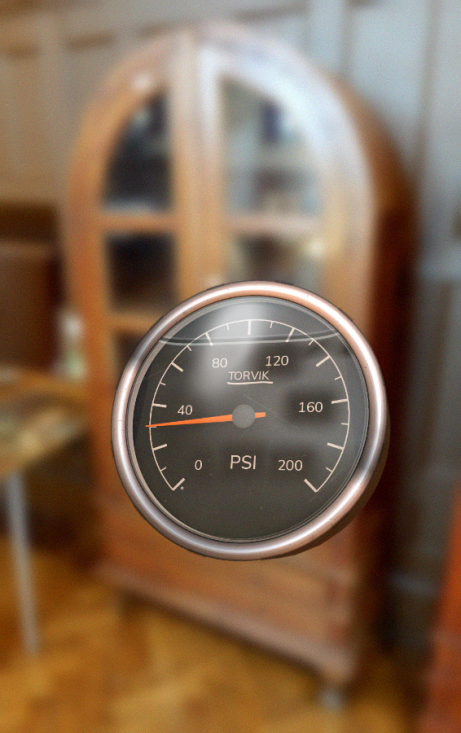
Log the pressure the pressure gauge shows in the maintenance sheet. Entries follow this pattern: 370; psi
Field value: 30; psi
